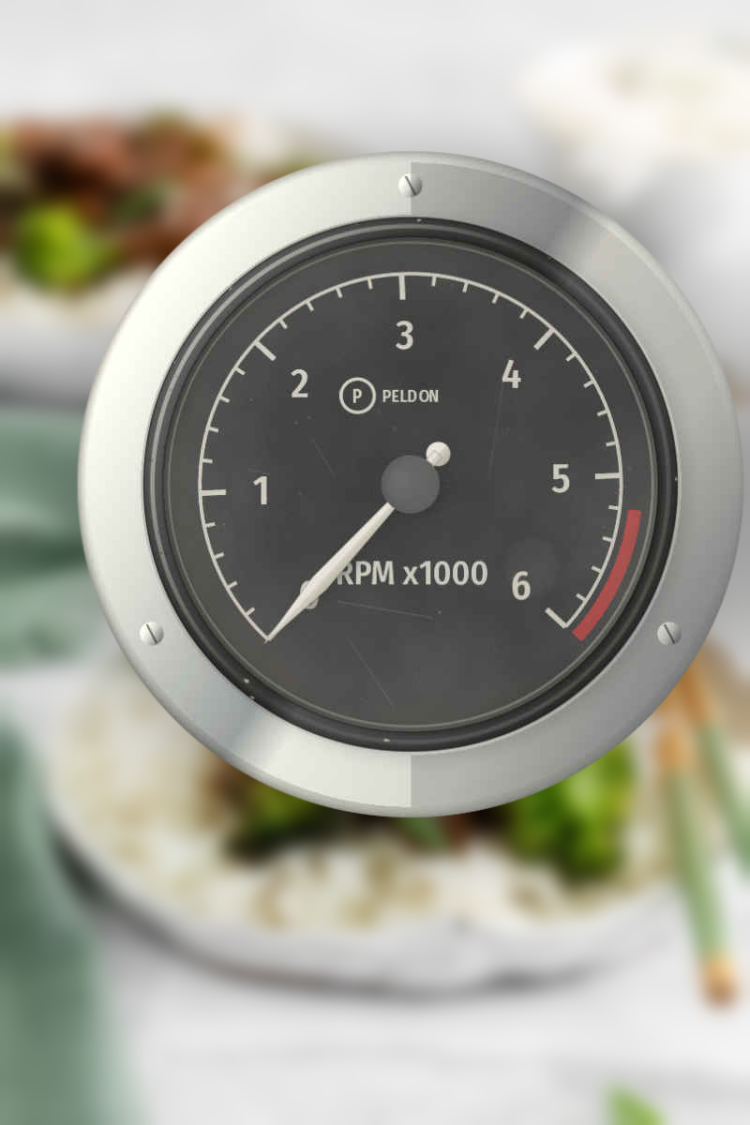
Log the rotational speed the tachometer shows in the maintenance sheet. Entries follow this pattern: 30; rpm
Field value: 0; rpm
